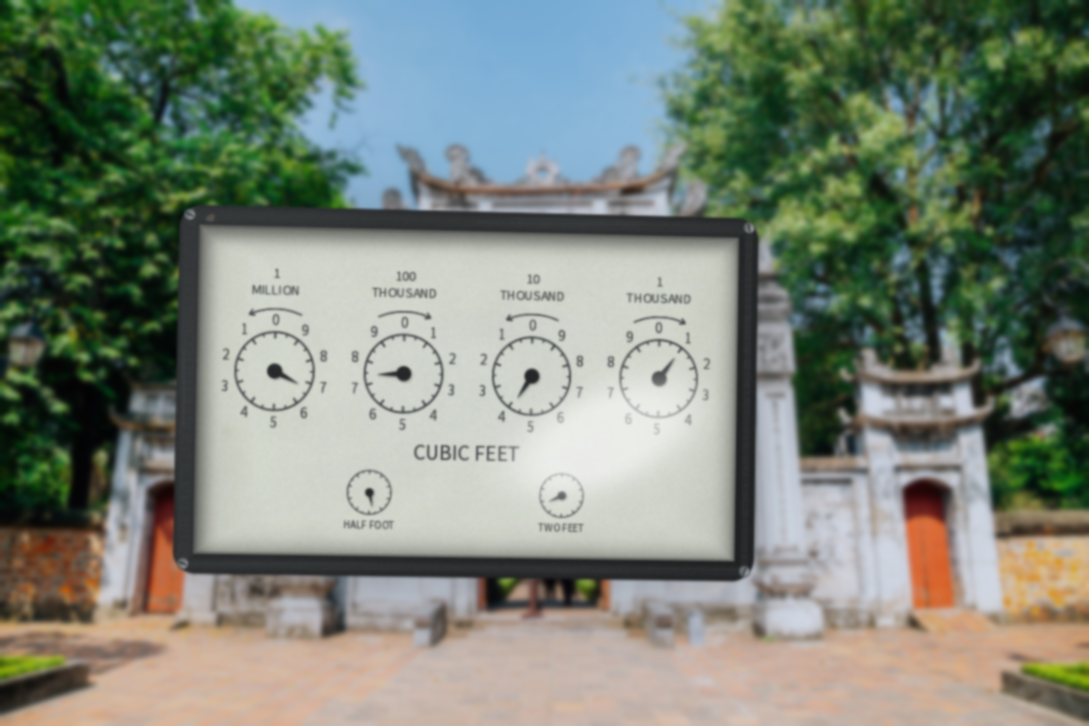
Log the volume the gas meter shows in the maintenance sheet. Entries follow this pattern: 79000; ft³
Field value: 674100; ft³
